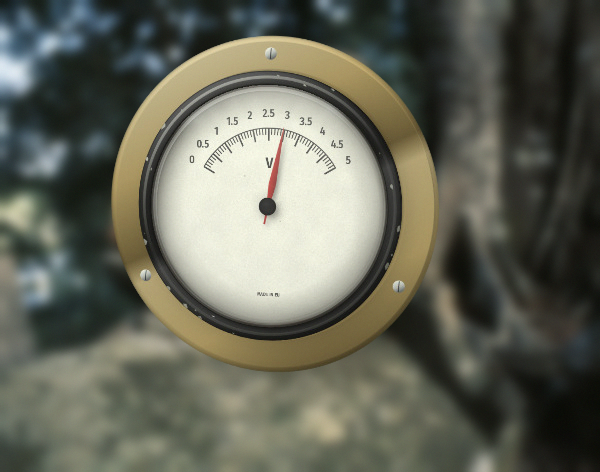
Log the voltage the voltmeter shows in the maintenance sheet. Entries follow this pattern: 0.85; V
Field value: 3; V
